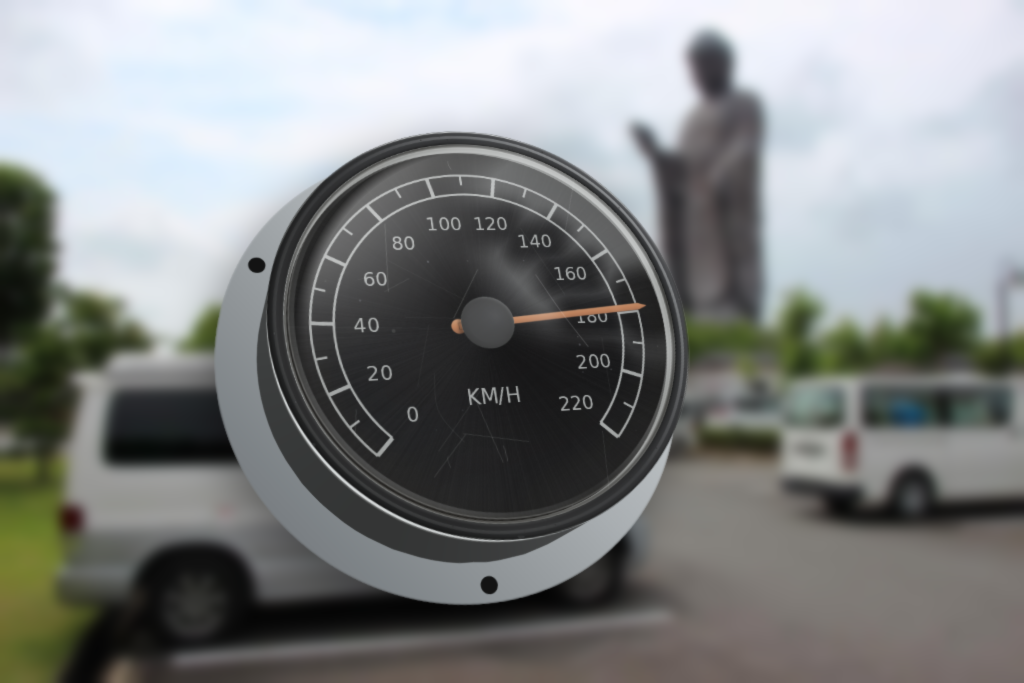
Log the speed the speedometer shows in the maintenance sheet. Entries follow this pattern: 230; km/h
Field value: 180; km/h
